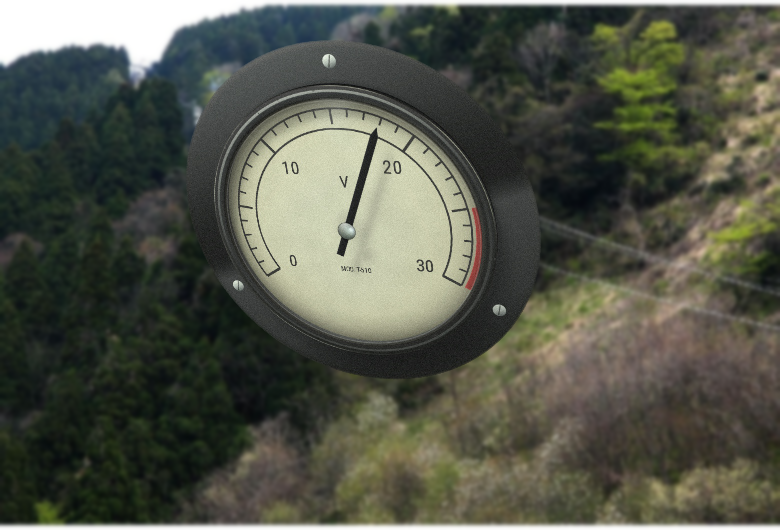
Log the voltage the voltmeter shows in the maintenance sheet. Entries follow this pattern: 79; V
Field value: 18; V
